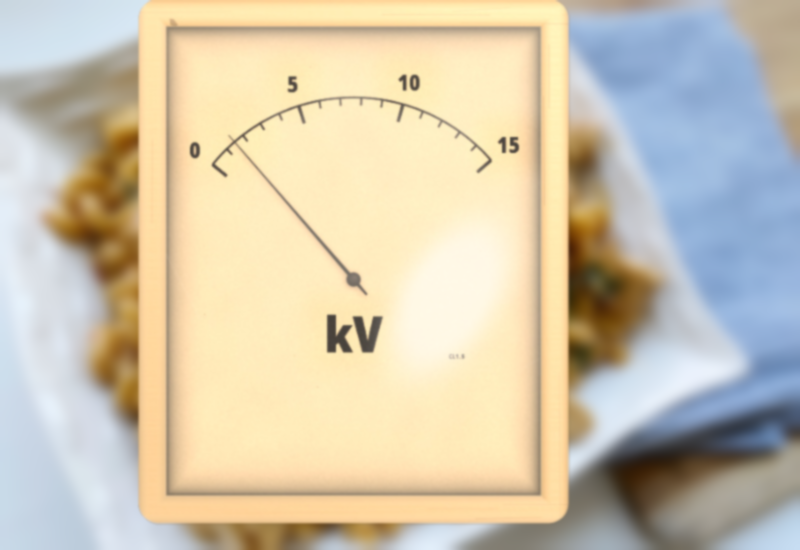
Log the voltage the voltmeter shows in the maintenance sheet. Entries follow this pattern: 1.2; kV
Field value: 1.5; kV
